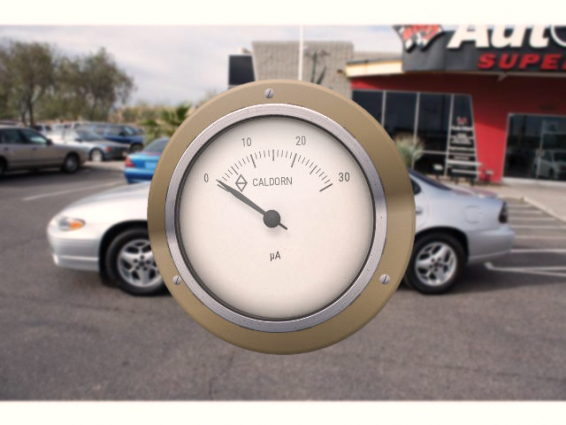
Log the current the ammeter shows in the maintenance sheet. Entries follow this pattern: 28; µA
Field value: 1; µA
